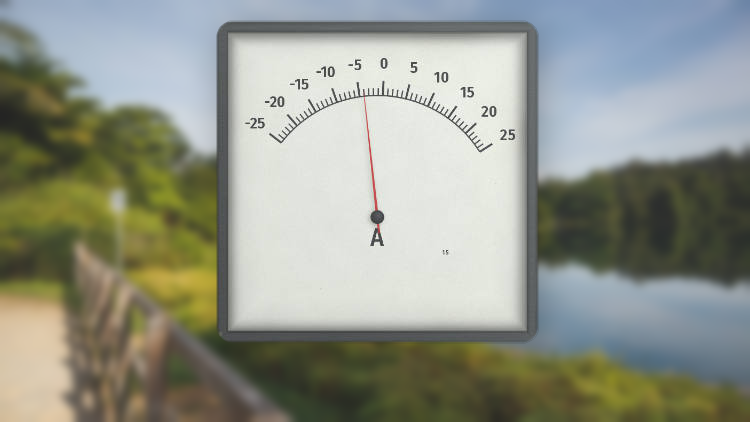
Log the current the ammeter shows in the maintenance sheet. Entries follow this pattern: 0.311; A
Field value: -4; A
